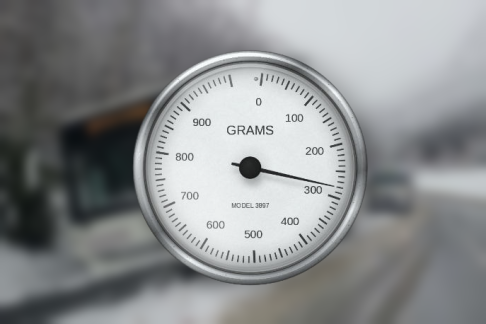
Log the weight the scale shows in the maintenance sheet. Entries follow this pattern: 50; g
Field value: 280; g
